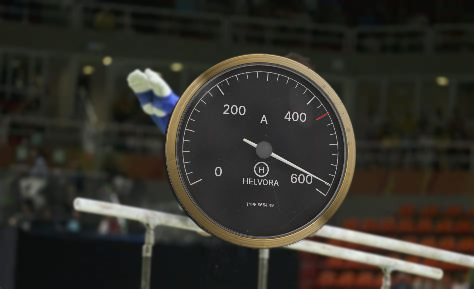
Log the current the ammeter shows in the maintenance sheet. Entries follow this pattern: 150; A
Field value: 580; A
